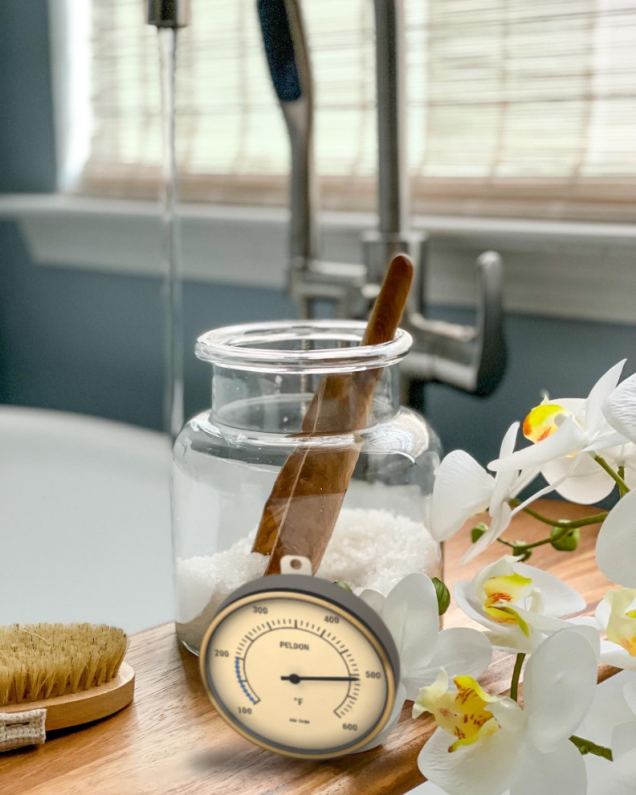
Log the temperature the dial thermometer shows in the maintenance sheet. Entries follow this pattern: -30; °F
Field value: 500; °F
